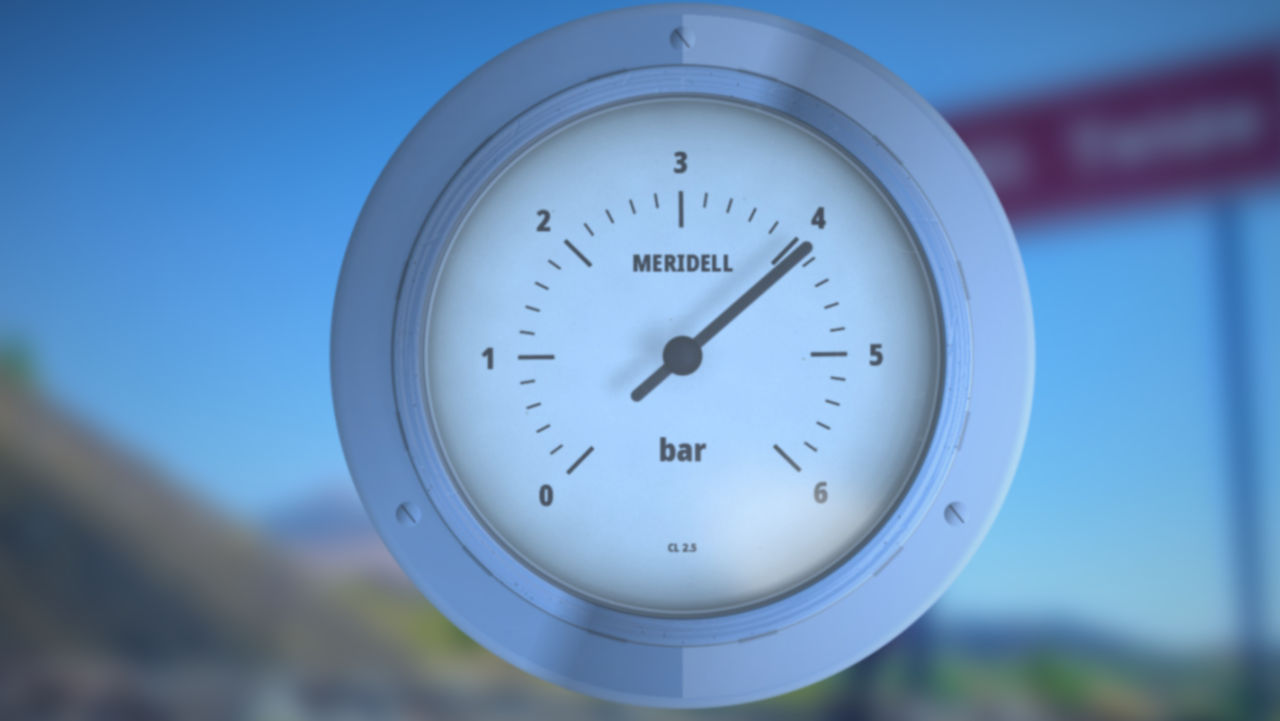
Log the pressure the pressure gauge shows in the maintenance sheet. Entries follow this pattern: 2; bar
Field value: 4.1; bar
